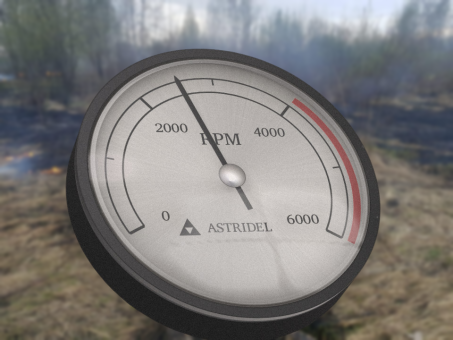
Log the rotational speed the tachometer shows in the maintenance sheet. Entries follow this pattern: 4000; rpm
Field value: 2500; rpm
